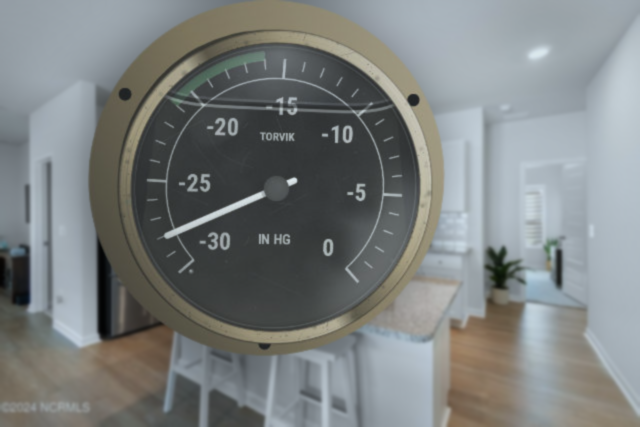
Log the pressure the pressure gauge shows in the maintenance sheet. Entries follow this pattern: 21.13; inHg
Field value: -28; inHg
